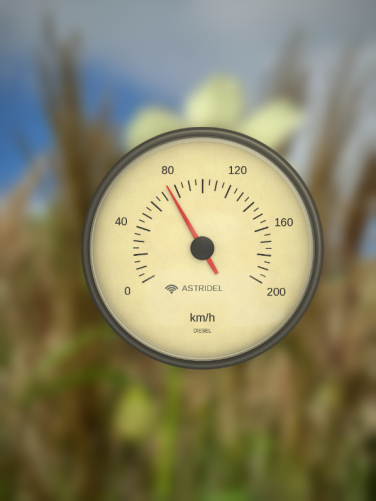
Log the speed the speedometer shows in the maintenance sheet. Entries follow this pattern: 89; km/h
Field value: 75; km/h
